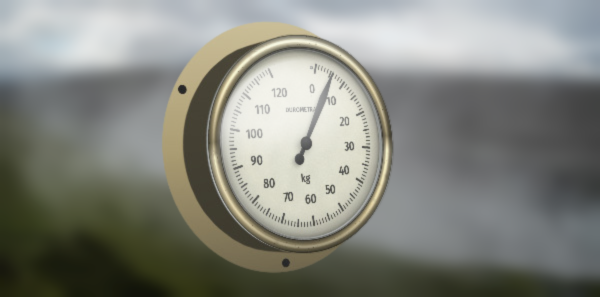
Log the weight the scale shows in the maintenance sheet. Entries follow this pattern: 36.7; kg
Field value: 5; kg
